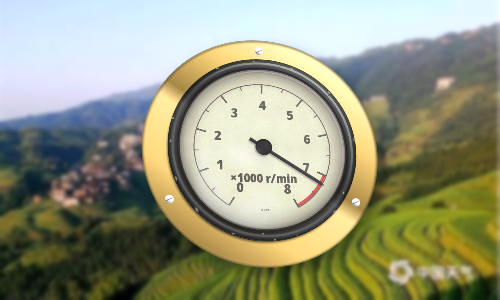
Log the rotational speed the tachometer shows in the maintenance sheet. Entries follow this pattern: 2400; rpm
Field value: 7250; rpm
